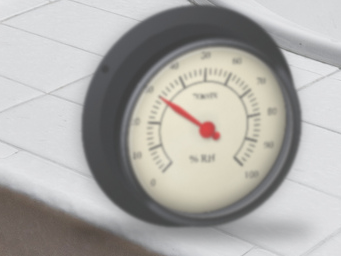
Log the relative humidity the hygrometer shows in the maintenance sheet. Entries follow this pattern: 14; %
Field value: 30; %
